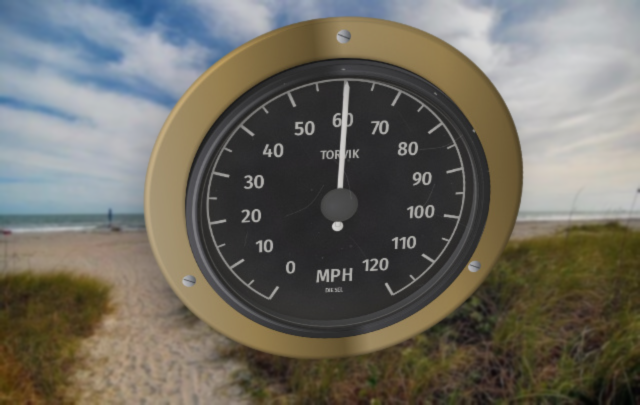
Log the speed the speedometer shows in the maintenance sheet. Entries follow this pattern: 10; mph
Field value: 60; mph
